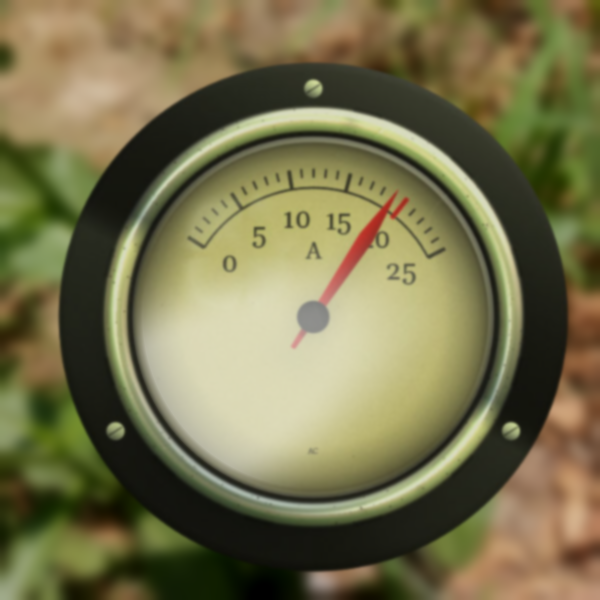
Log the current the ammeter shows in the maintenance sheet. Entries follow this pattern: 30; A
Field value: 19; A
